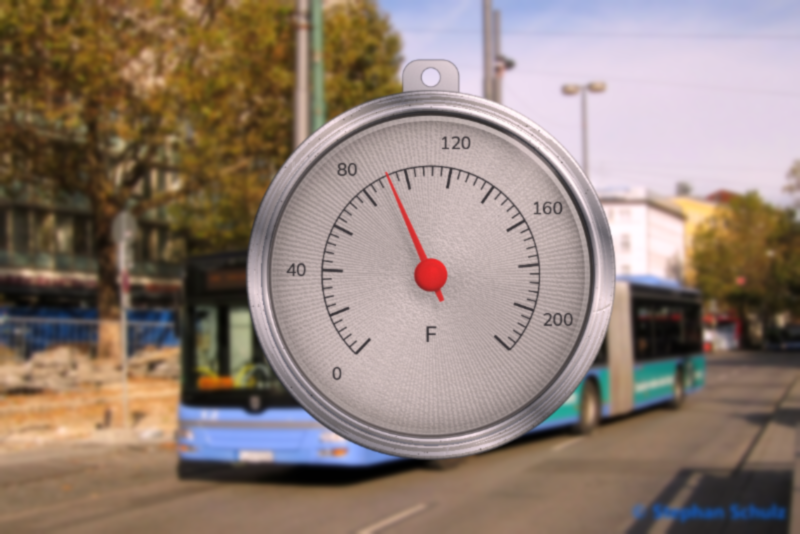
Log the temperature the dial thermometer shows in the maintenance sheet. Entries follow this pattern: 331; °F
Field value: 92; °F
